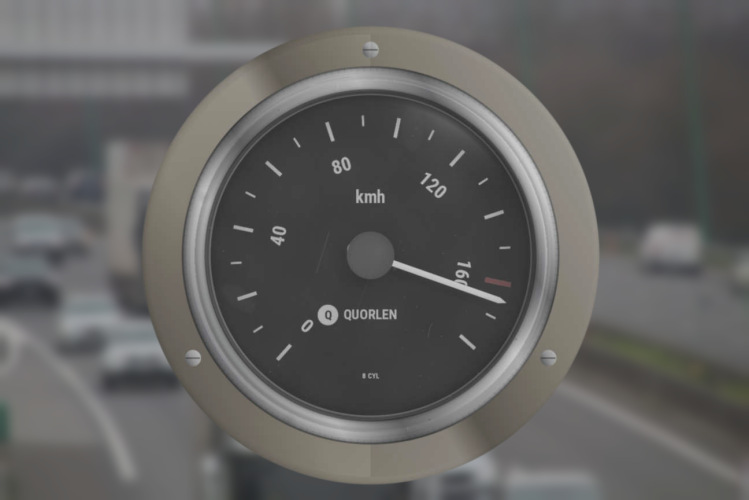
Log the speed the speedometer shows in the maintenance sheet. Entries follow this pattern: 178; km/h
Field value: 165; km/h
